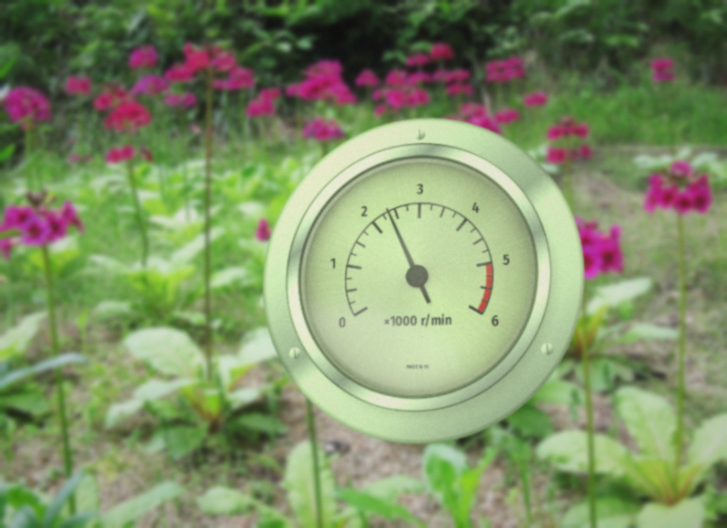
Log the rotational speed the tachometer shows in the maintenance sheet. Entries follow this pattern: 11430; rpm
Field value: 2375; rpm
